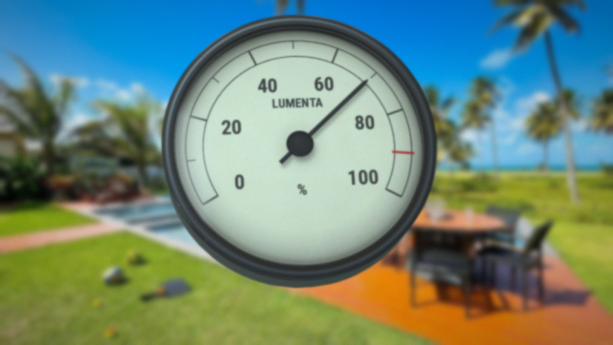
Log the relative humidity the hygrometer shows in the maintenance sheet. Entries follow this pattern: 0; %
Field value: 70; %
